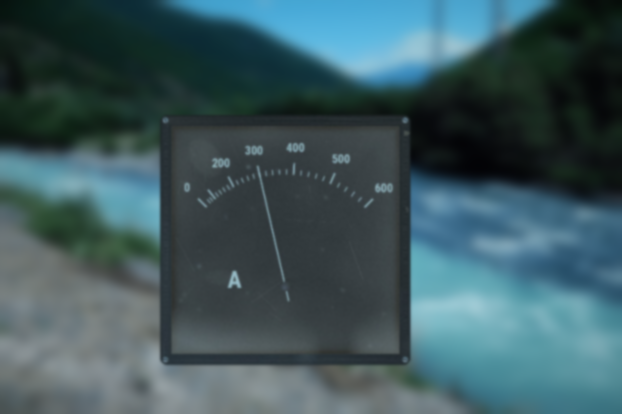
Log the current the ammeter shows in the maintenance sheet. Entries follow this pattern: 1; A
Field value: 300; A
